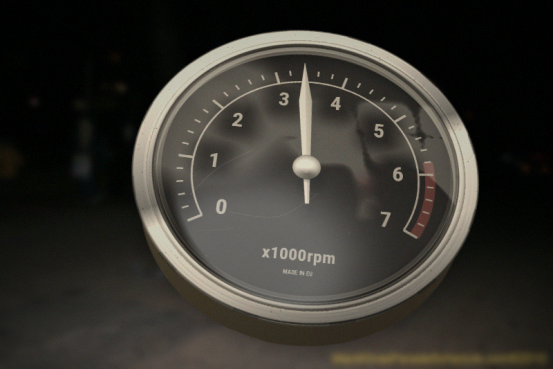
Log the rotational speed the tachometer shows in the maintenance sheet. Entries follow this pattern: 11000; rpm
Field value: 3400; rpm
